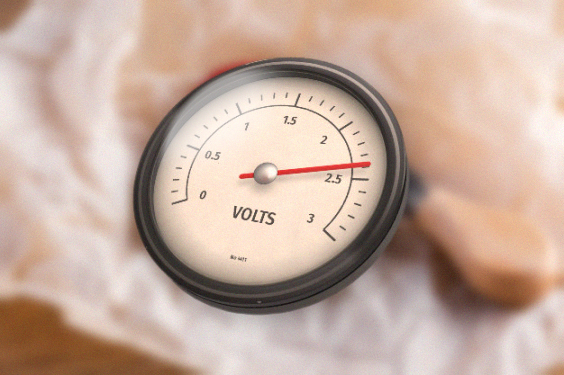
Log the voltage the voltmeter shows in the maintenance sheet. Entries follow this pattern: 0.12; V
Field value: 2.4; V
